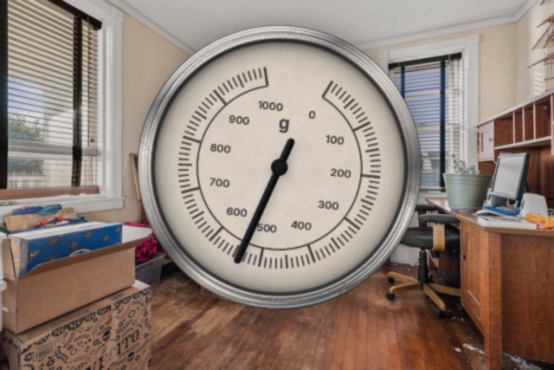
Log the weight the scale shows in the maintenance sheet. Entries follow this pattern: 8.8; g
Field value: 540; g
